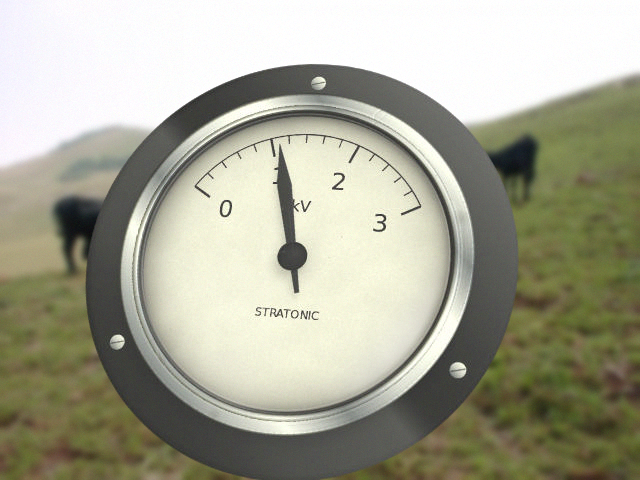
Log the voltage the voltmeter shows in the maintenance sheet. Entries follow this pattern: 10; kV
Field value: 1.1; kV
